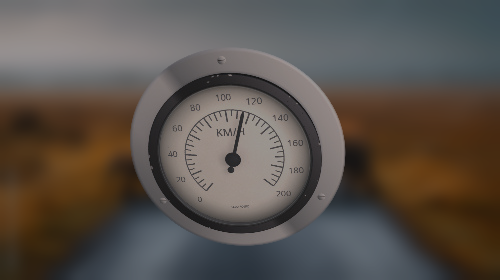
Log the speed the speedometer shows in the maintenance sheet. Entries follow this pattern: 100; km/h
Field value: 115; km/h
